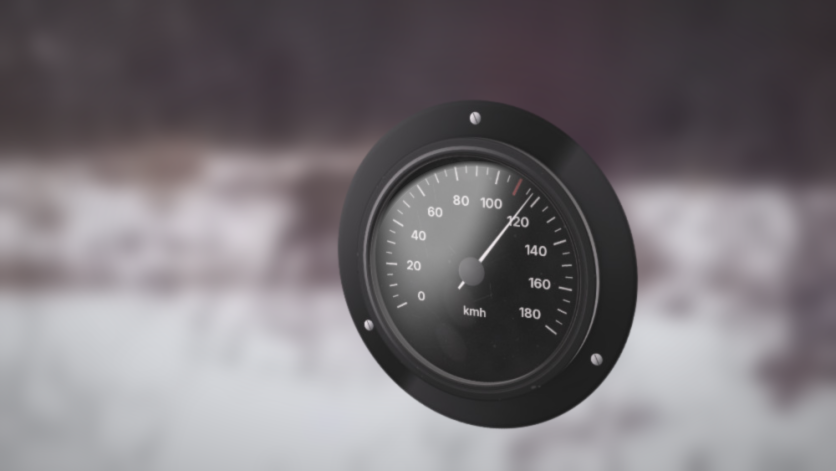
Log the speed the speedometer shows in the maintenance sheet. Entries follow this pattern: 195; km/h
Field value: 117.5; km/h
